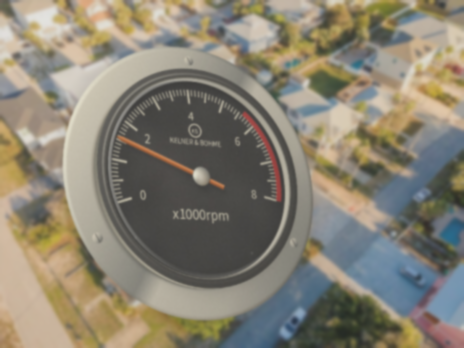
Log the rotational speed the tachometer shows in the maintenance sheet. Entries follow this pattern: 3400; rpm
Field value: 1500; rpm
